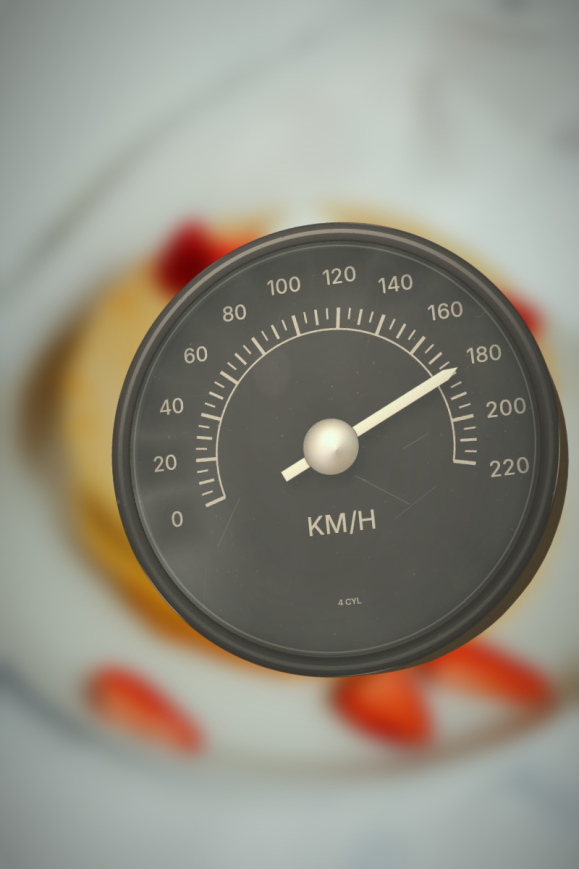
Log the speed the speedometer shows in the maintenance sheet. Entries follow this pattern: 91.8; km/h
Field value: 180; km/h
